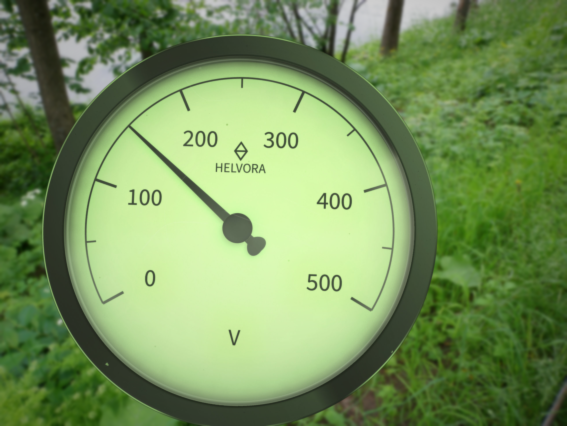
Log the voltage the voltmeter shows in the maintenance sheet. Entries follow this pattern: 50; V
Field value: 150; V
